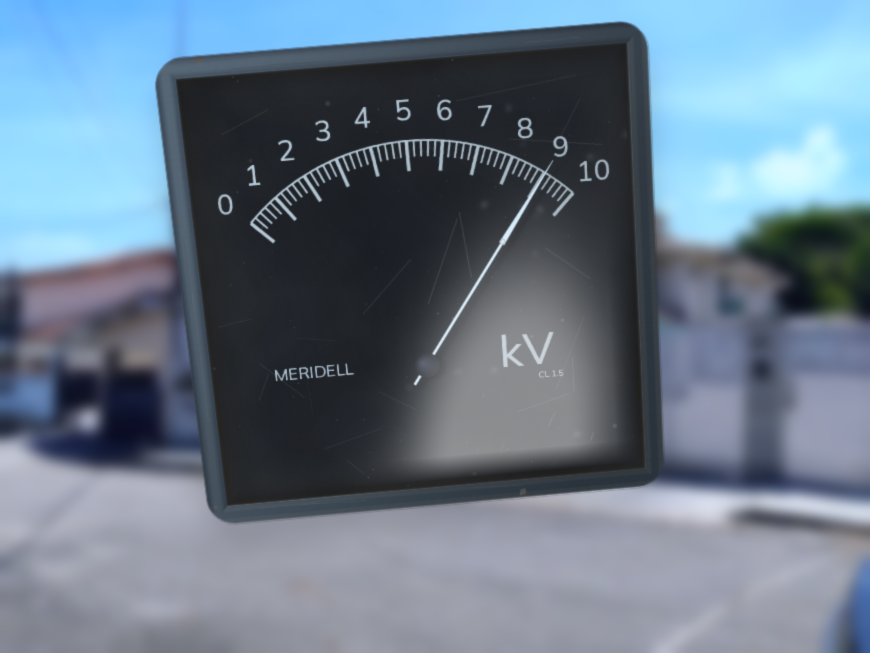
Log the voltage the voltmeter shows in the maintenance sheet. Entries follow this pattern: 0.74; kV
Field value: 9; kV
